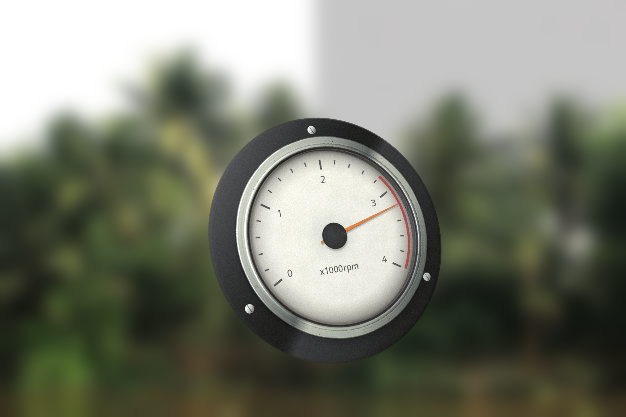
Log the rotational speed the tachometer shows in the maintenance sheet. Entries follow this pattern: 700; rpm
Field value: 3200; rpm
